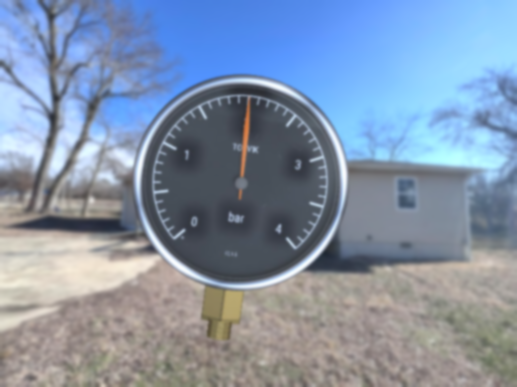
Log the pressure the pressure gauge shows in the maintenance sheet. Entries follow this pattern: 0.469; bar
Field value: 2; bar
